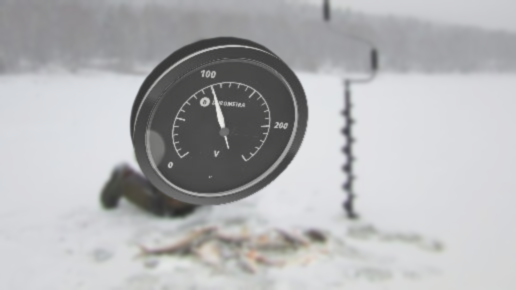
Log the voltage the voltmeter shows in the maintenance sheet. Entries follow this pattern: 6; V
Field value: 100; V
